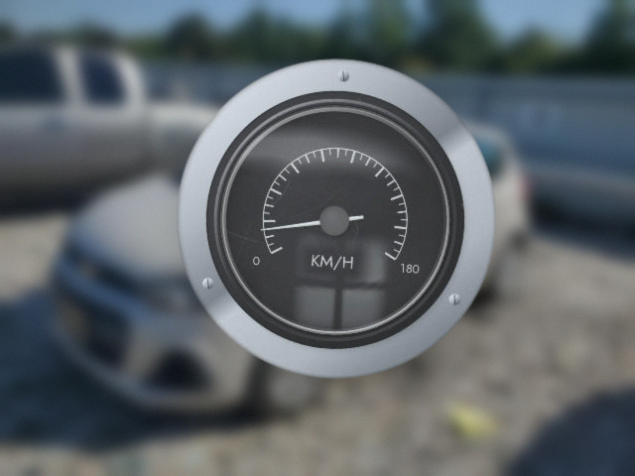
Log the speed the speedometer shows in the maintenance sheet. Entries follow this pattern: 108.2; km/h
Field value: 15; km/h
